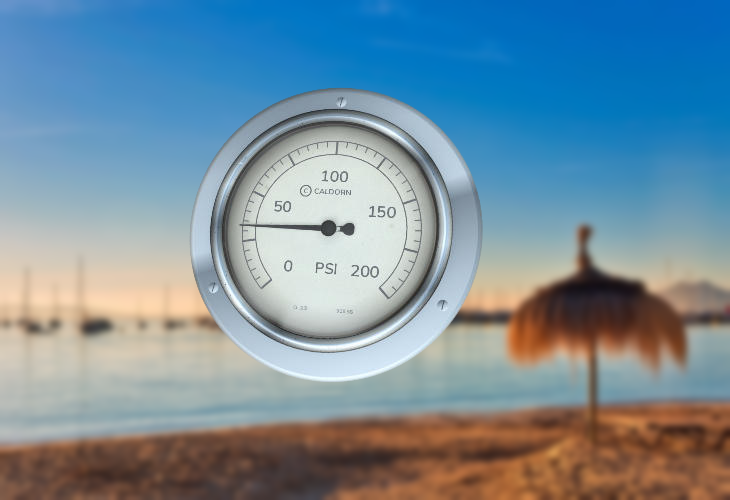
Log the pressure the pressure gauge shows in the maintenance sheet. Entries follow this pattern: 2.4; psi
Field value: 32.5; psi
